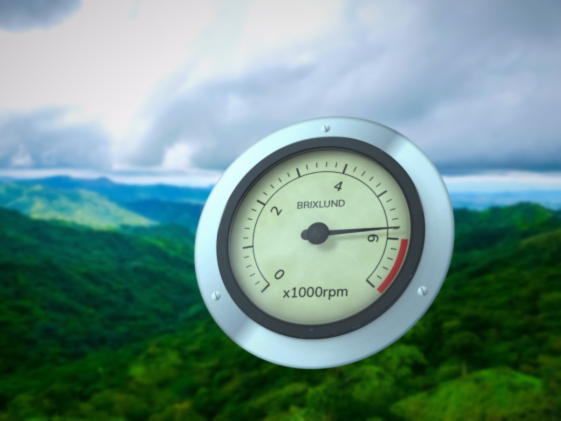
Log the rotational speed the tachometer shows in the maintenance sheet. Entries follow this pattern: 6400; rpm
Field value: 5800; rpm
